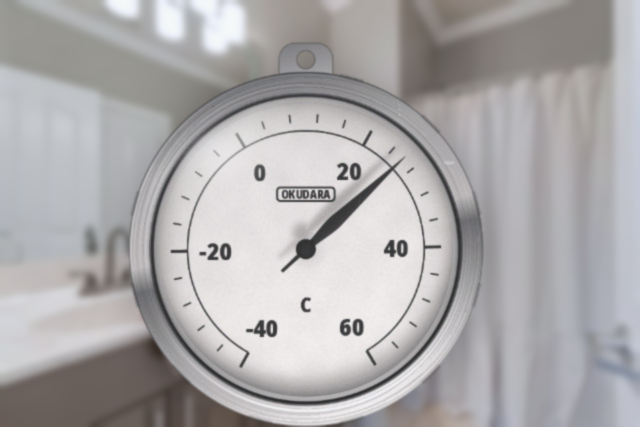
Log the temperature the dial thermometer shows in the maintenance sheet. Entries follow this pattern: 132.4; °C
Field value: 26; °C
